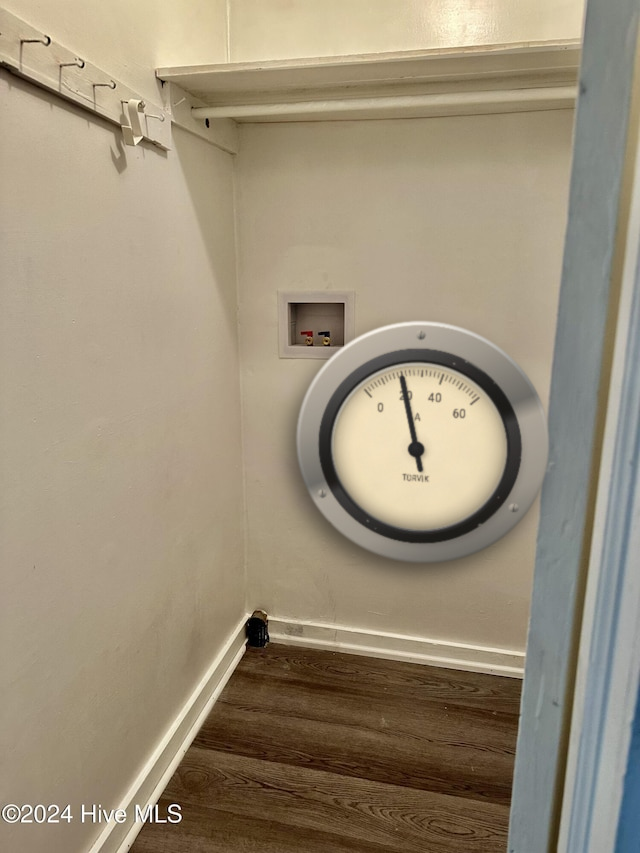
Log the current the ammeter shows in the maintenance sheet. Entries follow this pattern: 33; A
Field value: 20; A
